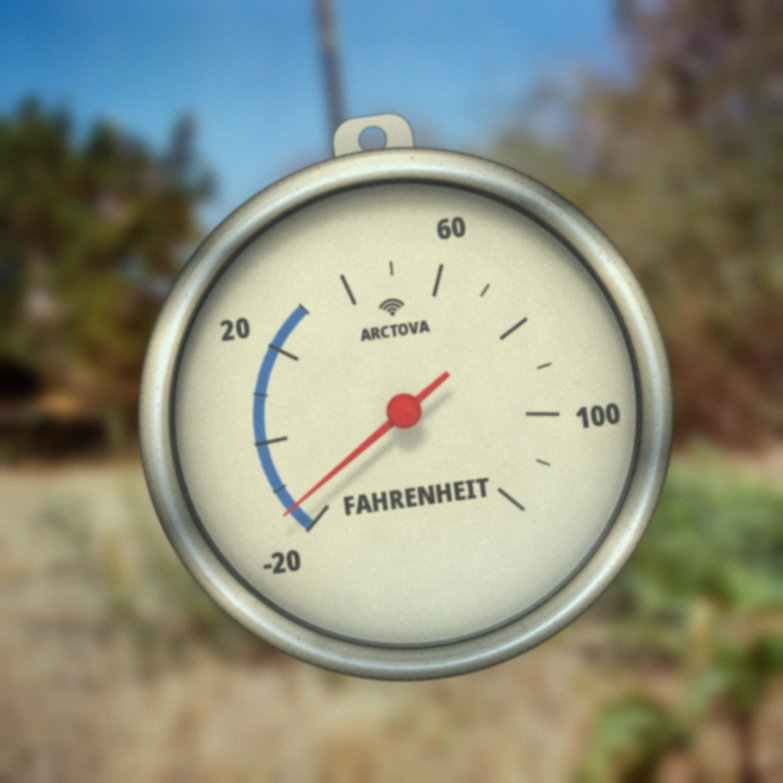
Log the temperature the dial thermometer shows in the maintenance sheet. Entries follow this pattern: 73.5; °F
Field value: -15; °F
